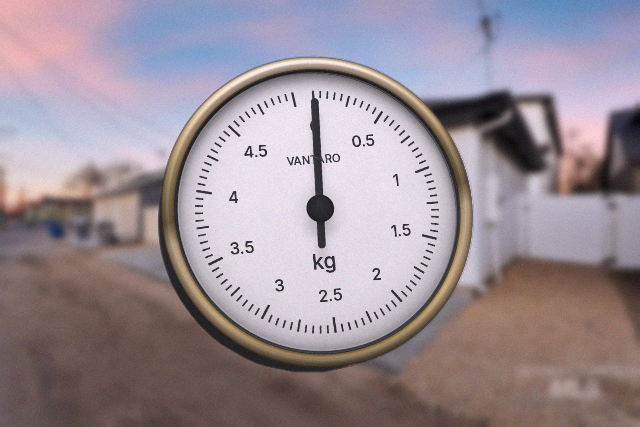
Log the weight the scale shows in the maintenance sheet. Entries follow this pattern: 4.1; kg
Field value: 0; kg
